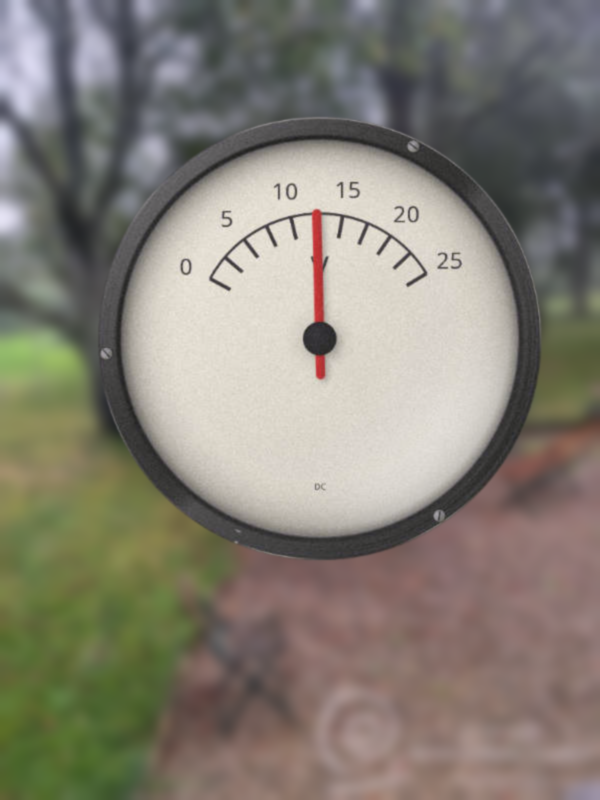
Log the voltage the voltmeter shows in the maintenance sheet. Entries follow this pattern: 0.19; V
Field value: 12.5; V
